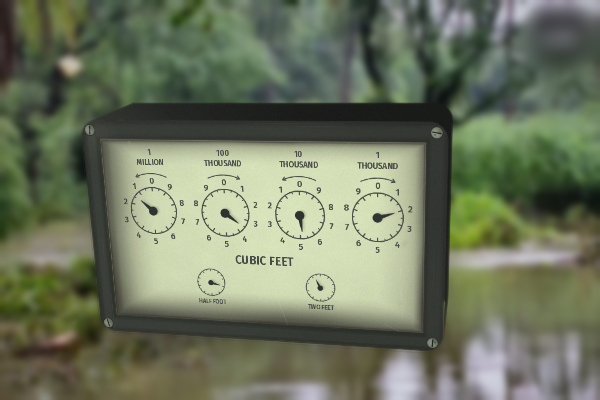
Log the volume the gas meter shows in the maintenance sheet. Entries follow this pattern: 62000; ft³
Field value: 135200; ft³
